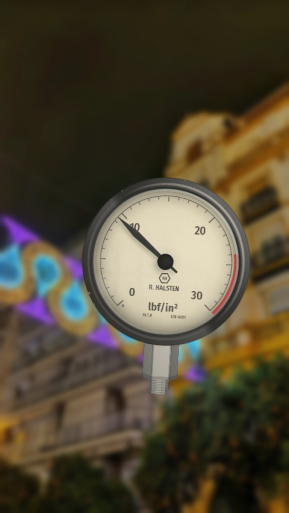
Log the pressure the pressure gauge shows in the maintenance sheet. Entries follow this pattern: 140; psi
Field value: 9.5; psi
